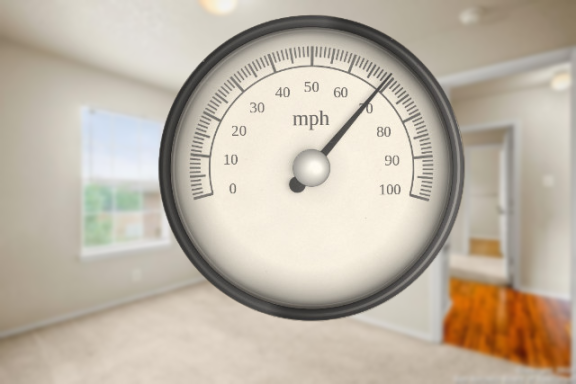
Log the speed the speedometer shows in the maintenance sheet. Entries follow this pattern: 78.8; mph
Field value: 69; mph
